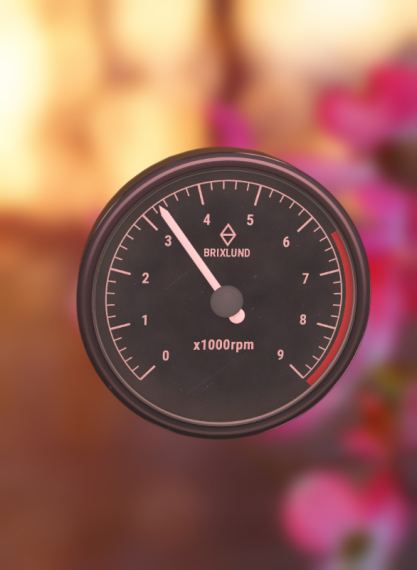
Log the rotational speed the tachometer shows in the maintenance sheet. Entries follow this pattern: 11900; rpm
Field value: 3300; rpm
